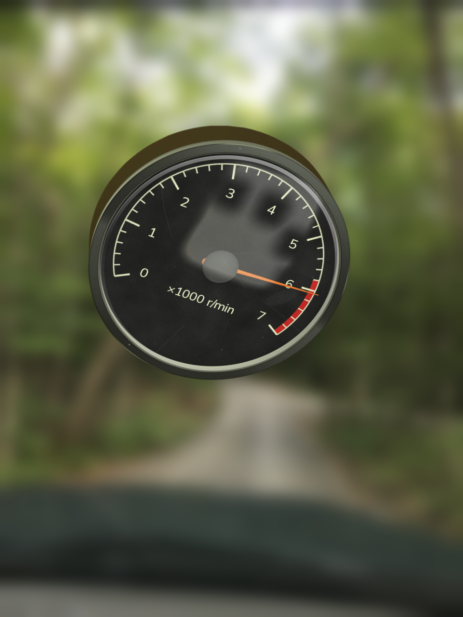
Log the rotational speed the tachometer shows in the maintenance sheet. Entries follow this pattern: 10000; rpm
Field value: 6000; rpm
